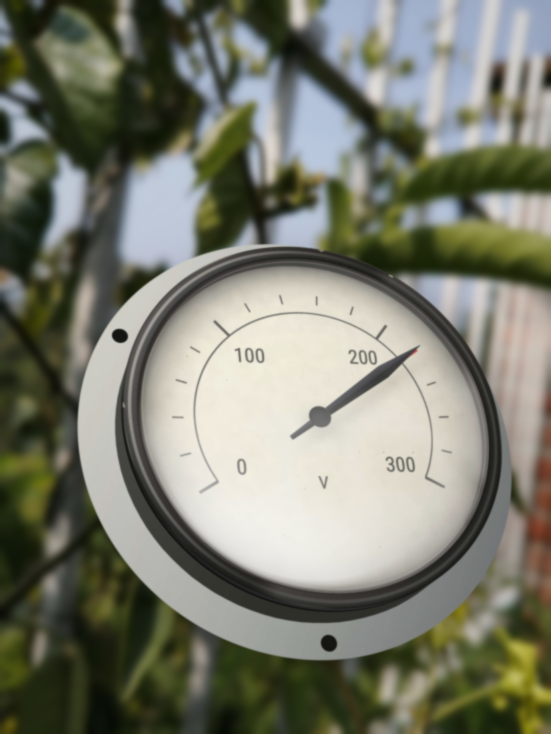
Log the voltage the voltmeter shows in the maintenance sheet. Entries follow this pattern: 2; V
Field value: 220; V
